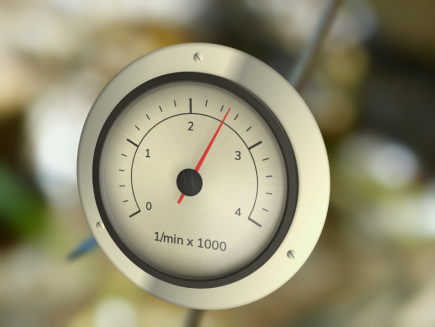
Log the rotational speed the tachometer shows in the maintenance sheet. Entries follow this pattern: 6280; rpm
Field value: 2500; rpm
